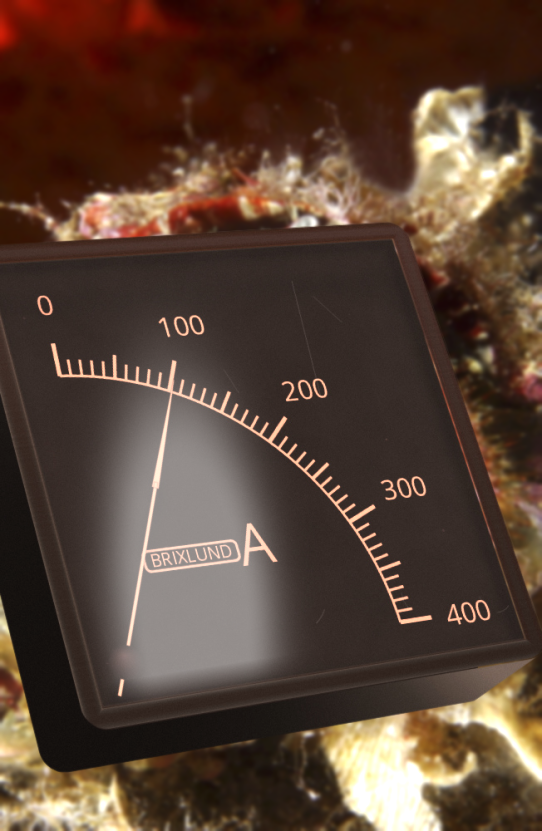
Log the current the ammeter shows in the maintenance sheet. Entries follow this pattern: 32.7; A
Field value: 100; A
